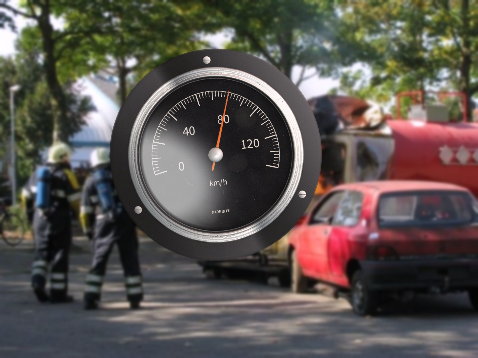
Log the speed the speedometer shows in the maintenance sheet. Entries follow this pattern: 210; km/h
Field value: 80; km/h
